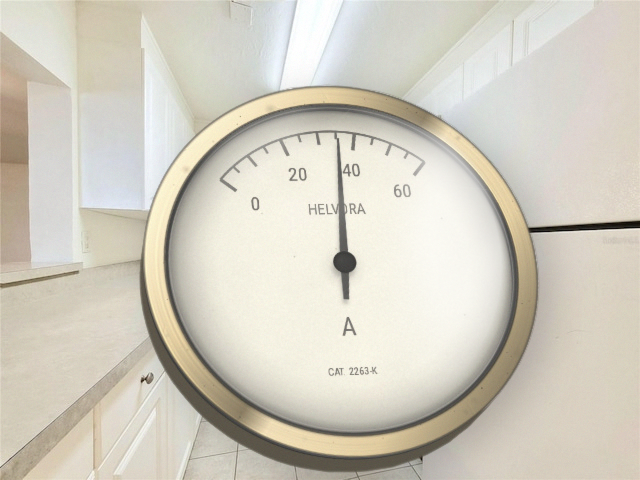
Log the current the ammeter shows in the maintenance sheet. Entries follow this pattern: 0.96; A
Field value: 35; A
